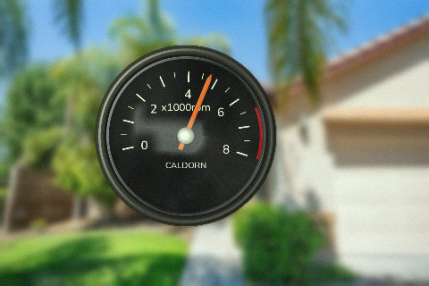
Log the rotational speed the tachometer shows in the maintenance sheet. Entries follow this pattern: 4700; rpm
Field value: 4750; rpm
